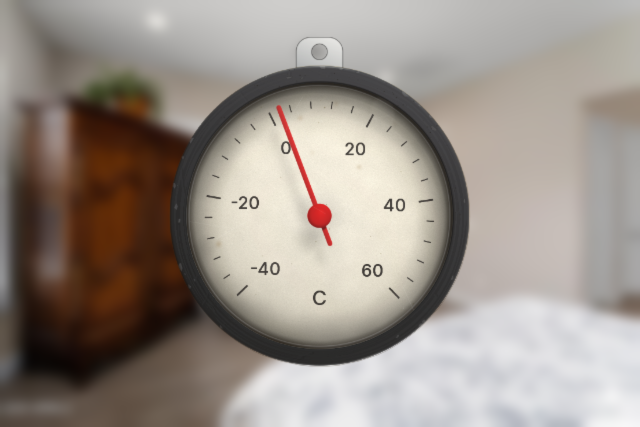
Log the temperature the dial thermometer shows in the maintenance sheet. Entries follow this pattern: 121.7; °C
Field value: 2; °C
